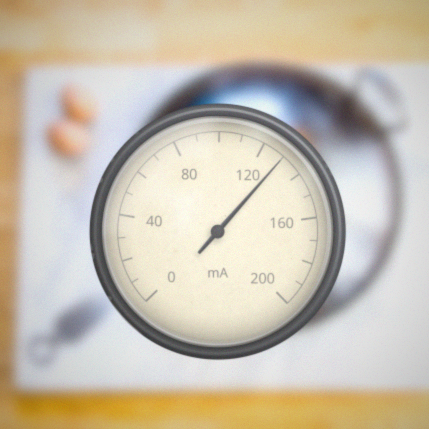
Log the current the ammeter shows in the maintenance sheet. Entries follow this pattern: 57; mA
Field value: 130; mA
